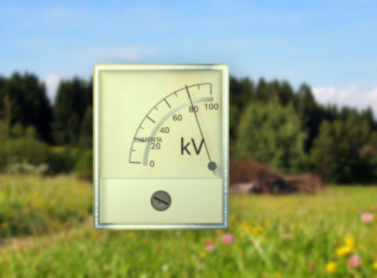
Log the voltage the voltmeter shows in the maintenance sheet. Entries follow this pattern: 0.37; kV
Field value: 80; kV
